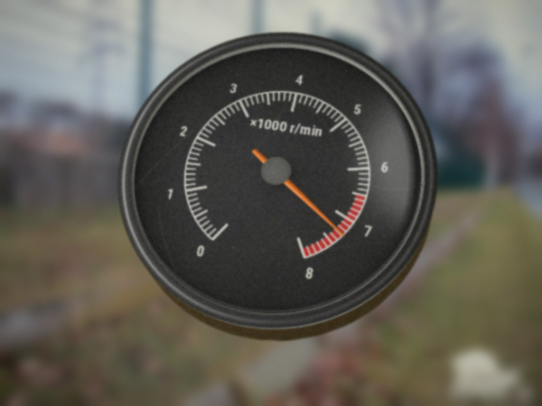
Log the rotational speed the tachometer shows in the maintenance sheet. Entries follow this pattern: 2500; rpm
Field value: 7300; rpm
